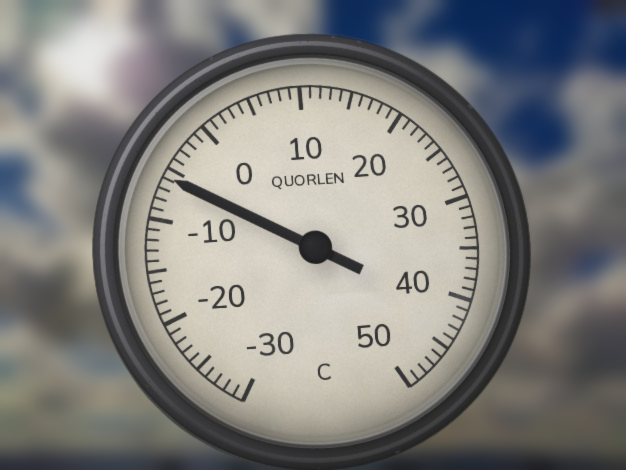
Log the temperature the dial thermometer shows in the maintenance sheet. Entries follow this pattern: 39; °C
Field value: -6; °C
